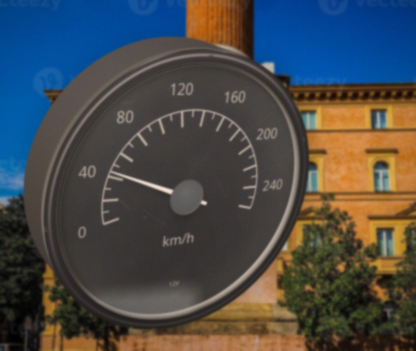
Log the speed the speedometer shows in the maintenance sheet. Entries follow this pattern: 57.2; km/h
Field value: 45; km/h
